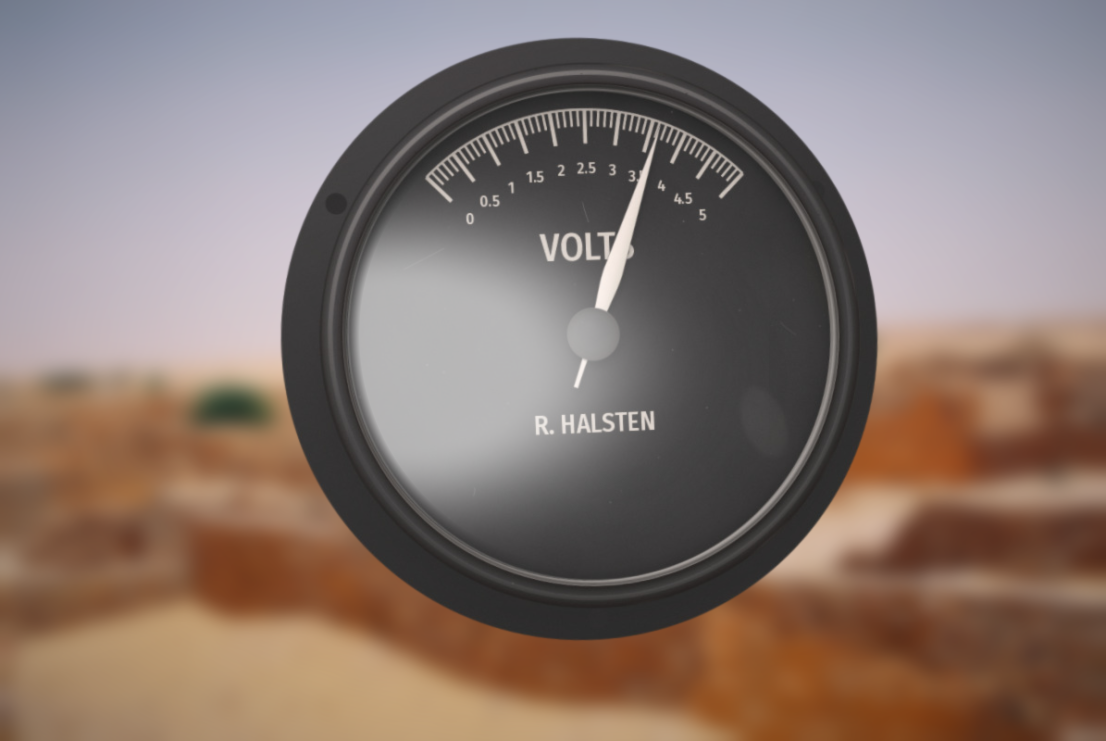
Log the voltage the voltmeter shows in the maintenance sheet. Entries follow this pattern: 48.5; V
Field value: 3.6; V
